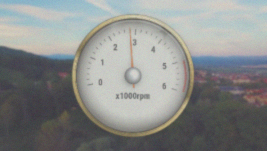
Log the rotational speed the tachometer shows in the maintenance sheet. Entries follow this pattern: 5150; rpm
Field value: 2800; rpm
